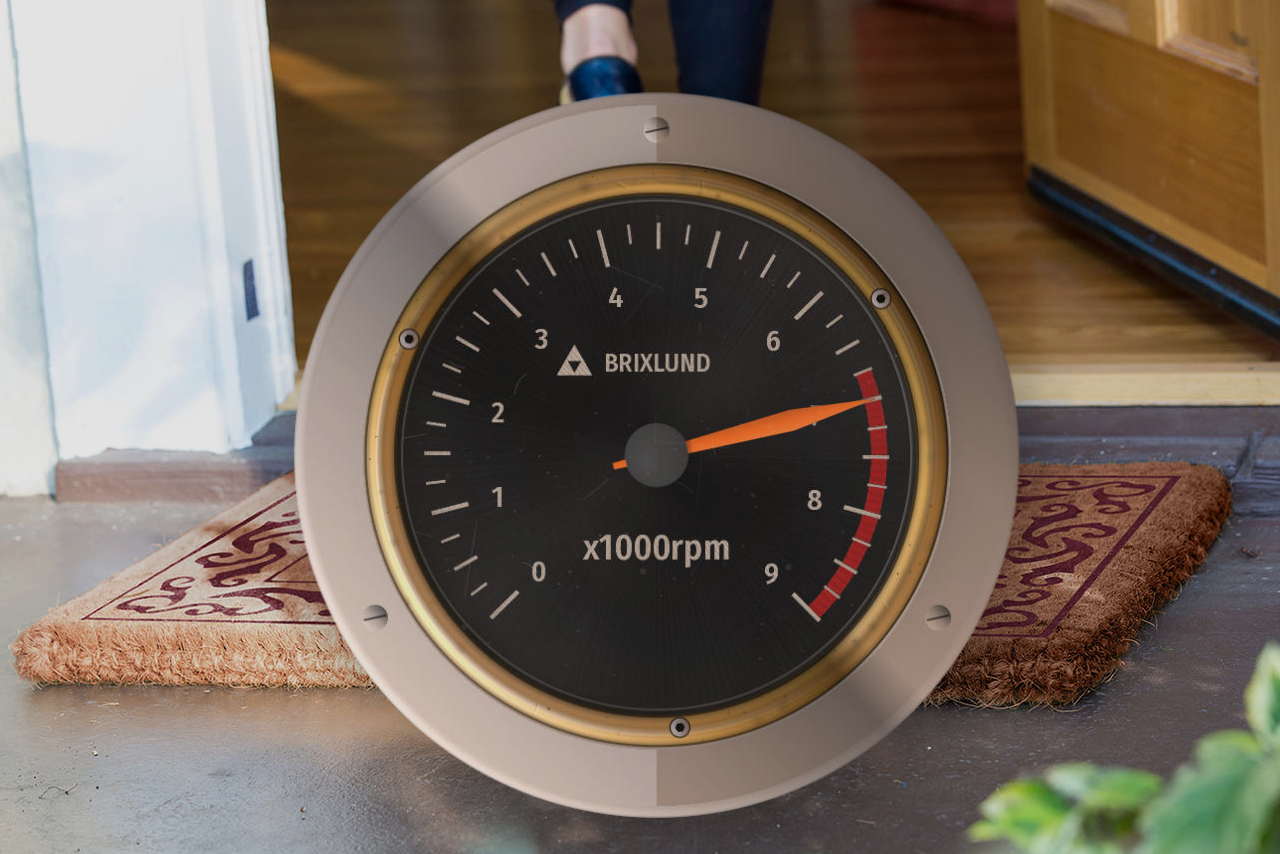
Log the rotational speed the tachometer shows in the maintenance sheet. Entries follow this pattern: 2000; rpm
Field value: 7000; rpm
